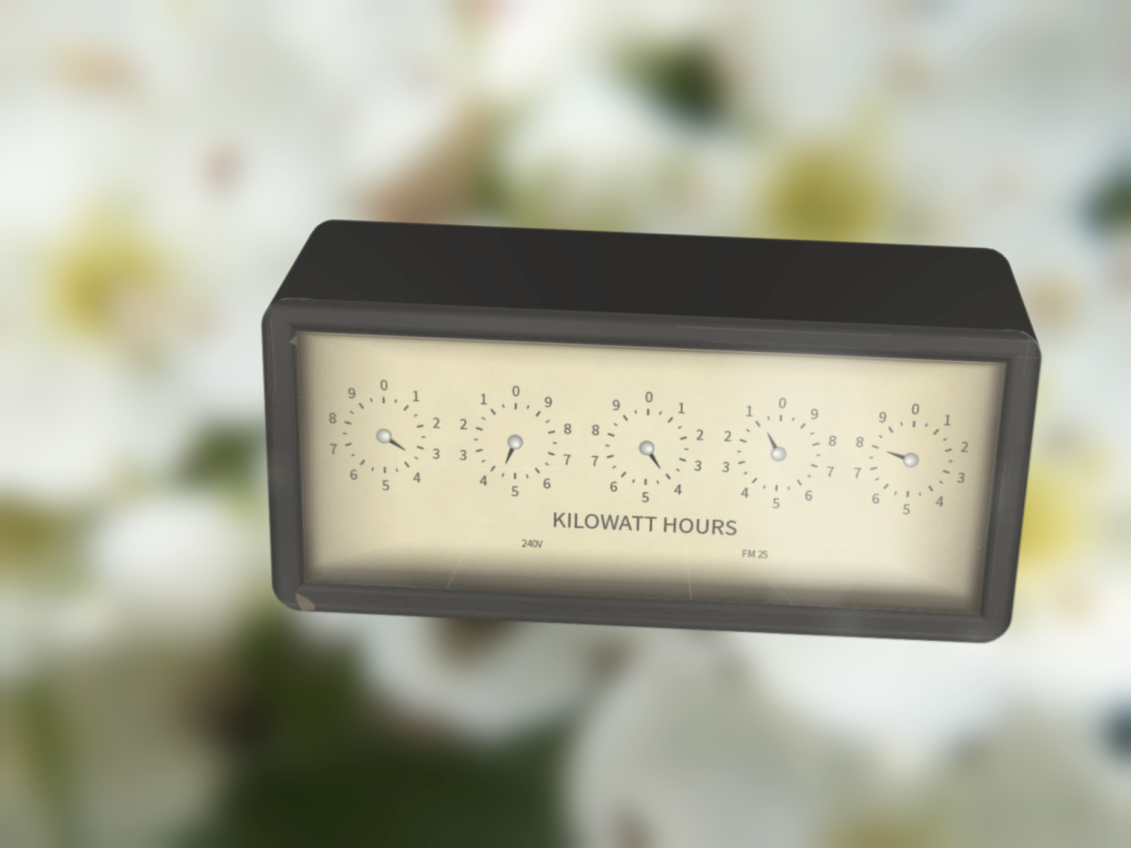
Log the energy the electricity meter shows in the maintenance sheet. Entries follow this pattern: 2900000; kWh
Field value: 34408; kWh
